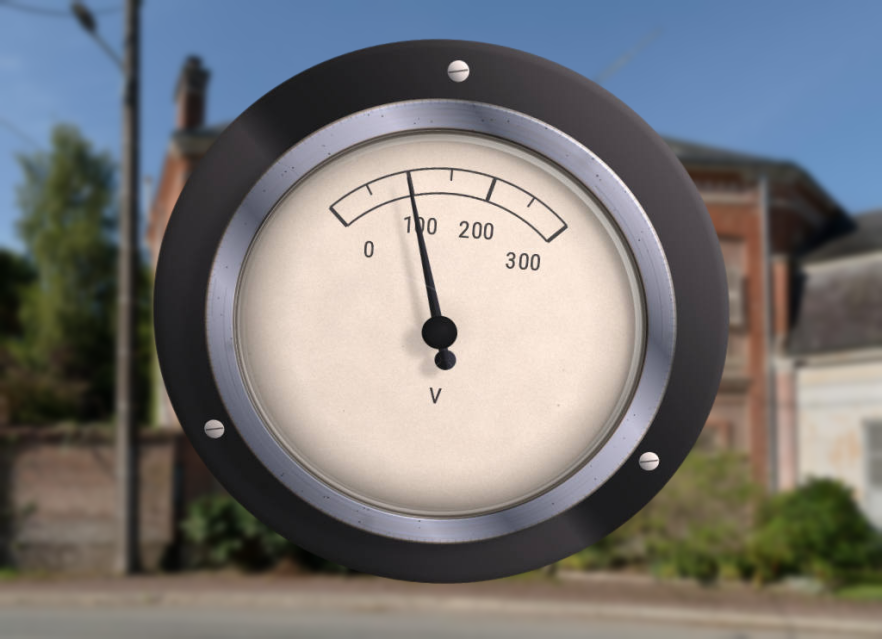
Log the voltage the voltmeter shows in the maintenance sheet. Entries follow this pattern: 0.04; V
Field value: 100; V
